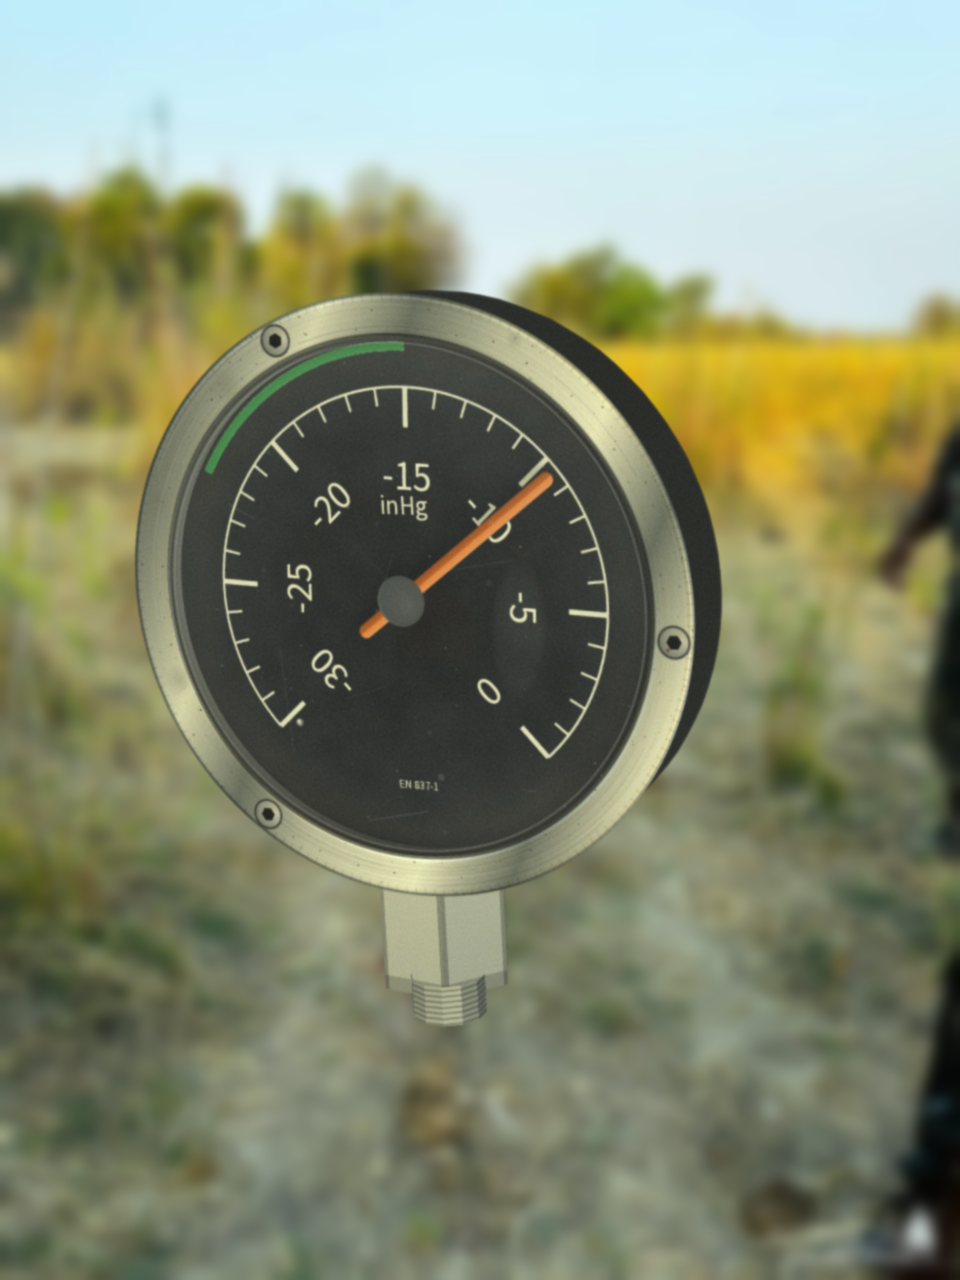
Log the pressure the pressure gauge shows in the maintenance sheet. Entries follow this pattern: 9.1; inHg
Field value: -9.5; inHg
